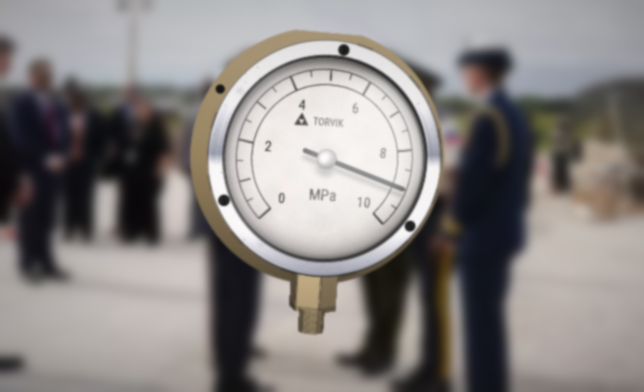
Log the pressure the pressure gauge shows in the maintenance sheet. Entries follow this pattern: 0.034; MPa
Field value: 9; MPa
